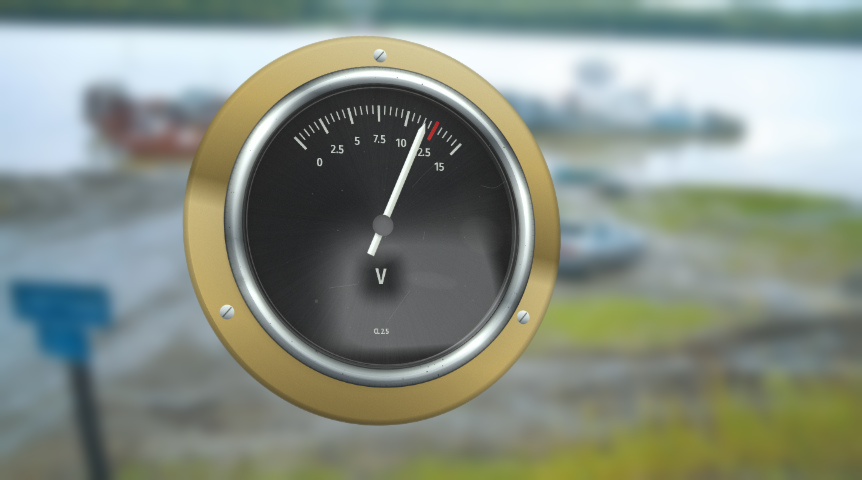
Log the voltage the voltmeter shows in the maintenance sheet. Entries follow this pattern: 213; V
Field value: 11.5; V
